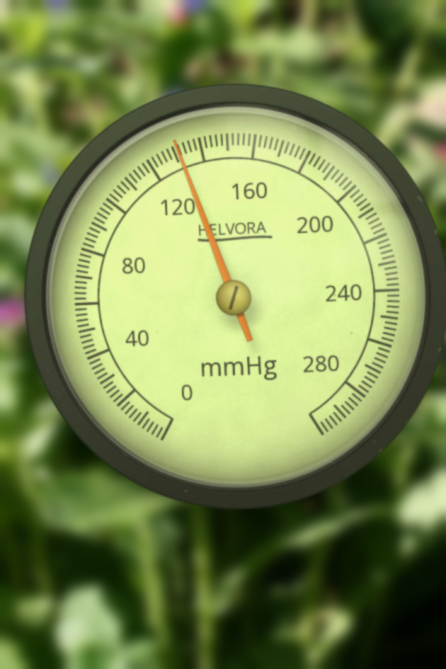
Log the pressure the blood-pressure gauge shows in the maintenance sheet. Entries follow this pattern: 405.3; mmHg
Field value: 132; mmHg
